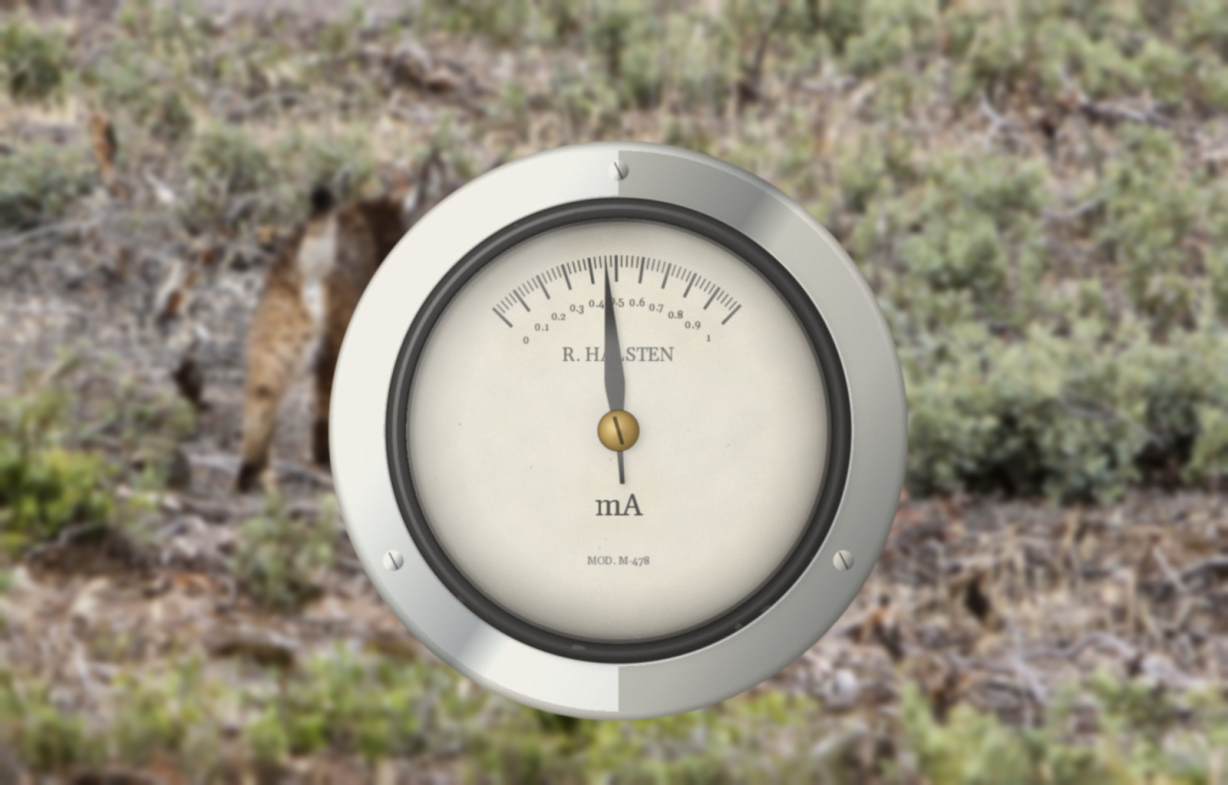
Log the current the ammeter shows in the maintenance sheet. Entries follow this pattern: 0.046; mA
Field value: 0.46; mA
